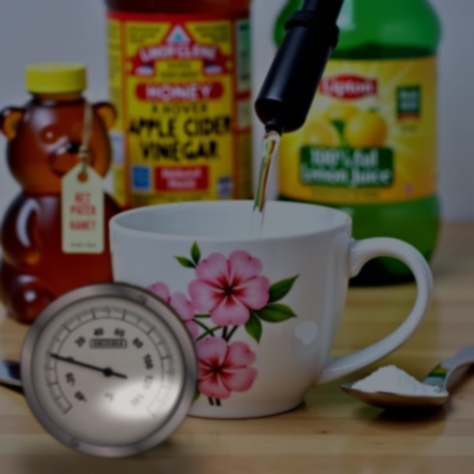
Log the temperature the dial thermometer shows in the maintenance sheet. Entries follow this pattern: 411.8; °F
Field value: 0; °F
